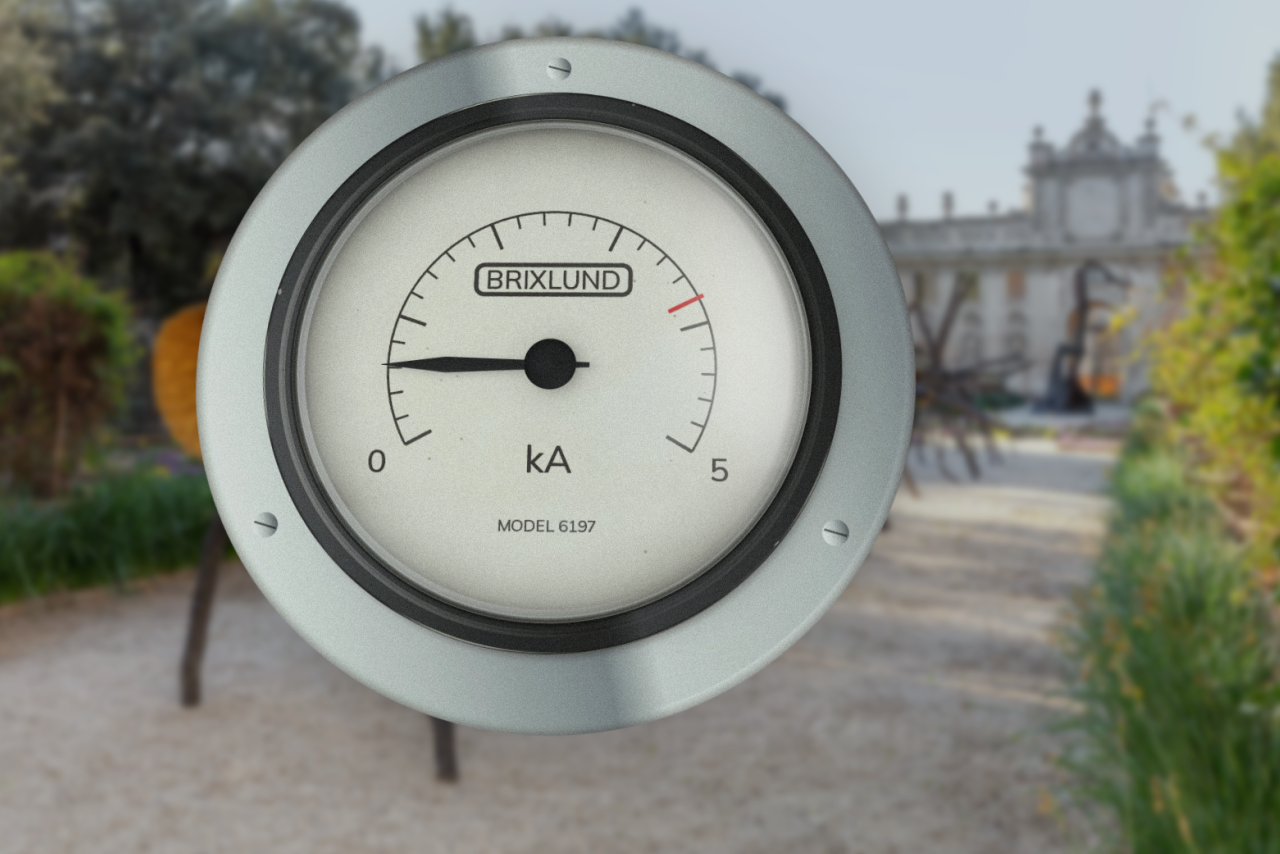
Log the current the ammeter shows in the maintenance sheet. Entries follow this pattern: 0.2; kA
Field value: 0.6; kA
